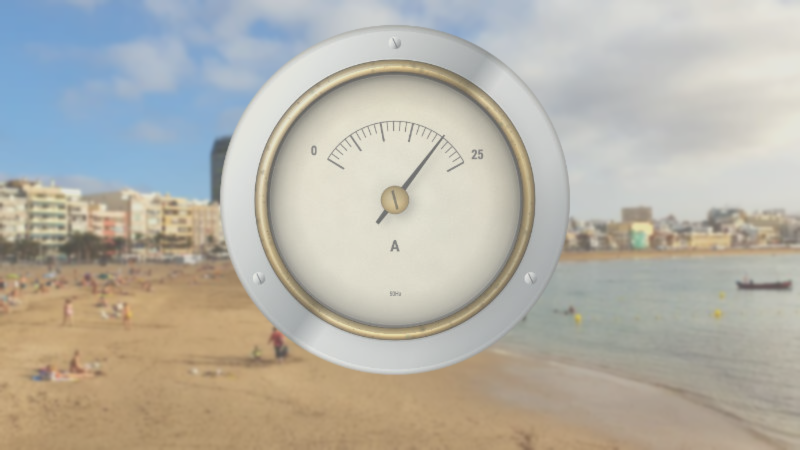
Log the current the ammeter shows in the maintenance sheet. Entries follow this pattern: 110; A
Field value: 20; A
